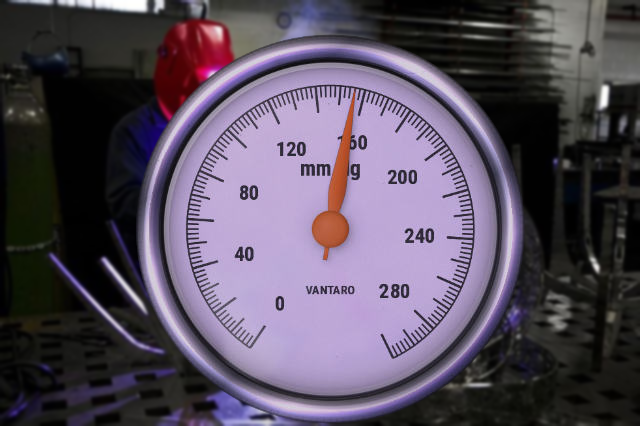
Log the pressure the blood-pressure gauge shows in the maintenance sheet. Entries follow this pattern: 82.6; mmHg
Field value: 156; mmHg
